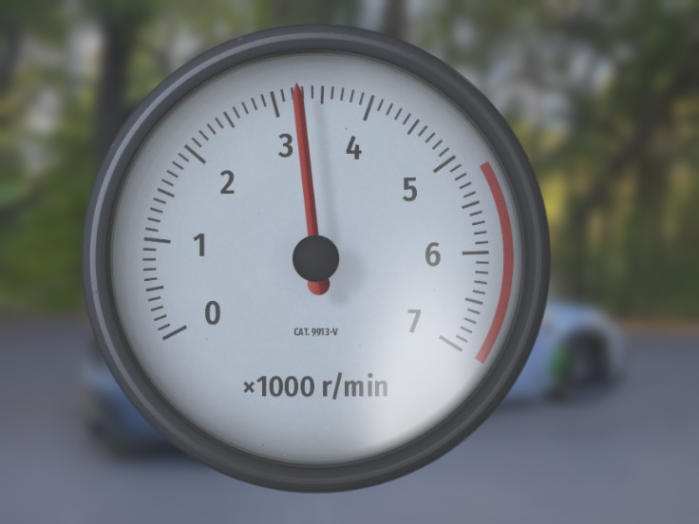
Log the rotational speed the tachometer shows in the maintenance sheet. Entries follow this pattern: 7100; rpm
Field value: 3250; rpm
